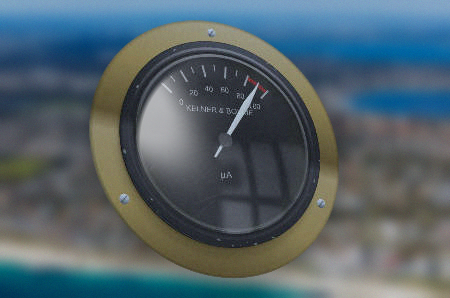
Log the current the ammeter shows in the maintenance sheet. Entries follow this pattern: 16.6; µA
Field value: 90; µA
